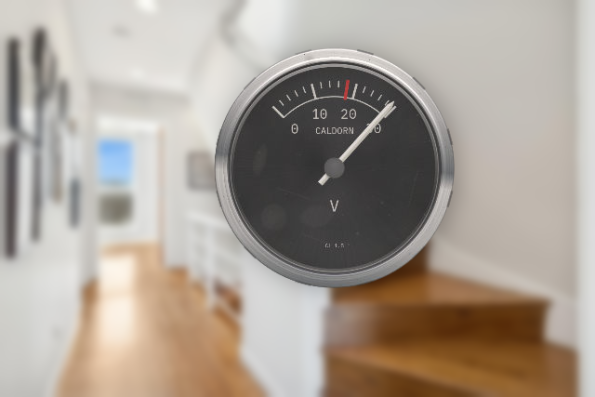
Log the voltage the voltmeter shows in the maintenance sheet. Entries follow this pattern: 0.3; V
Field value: 29; V
